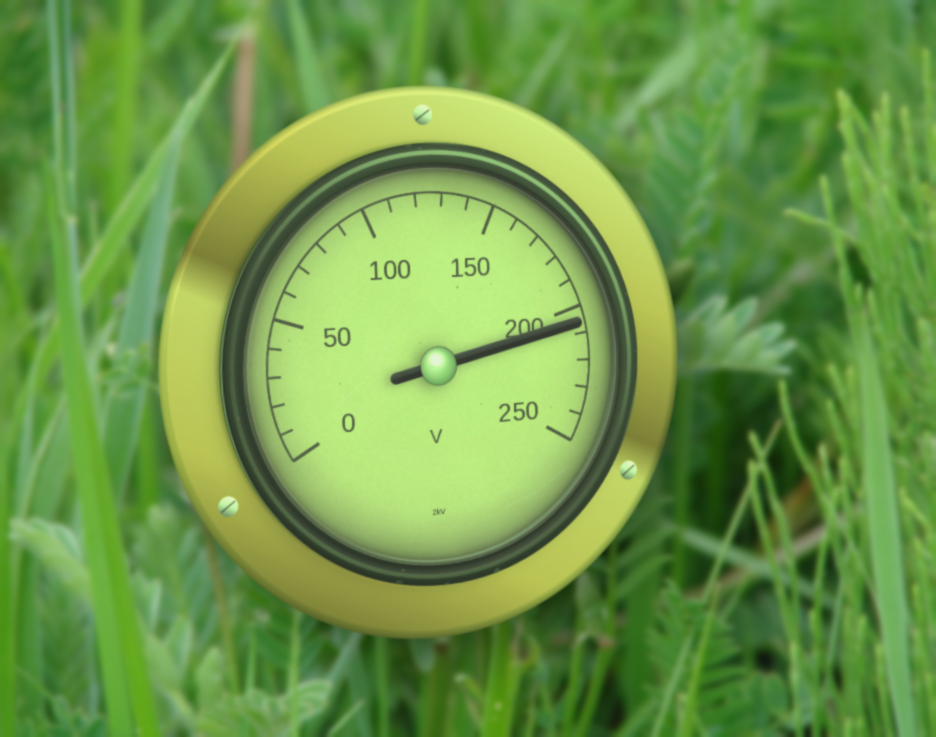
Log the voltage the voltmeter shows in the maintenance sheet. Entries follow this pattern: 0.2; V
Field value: 205; V
